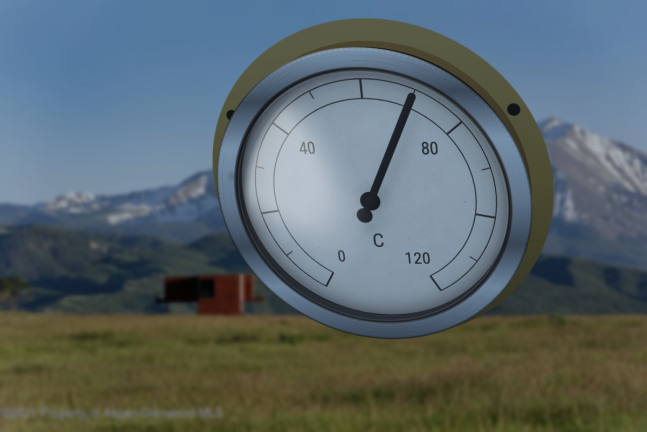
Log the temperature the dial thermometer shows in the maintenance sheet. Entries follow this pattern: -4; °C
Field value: 70; °C
